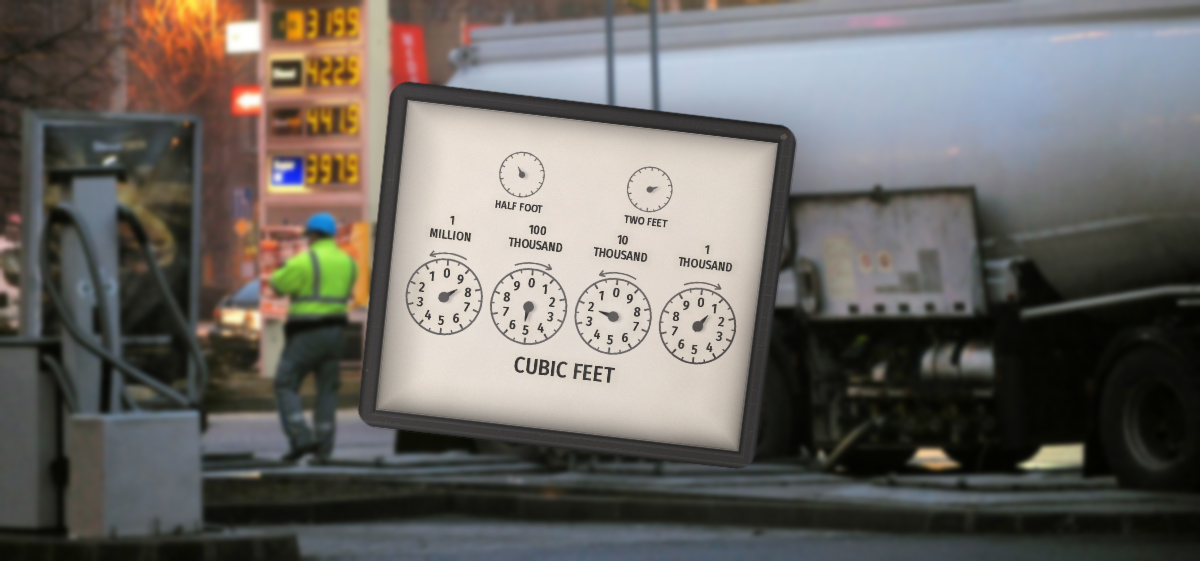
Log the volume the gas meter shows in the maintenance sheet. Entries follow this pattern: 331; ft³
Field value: 852100; ft³
